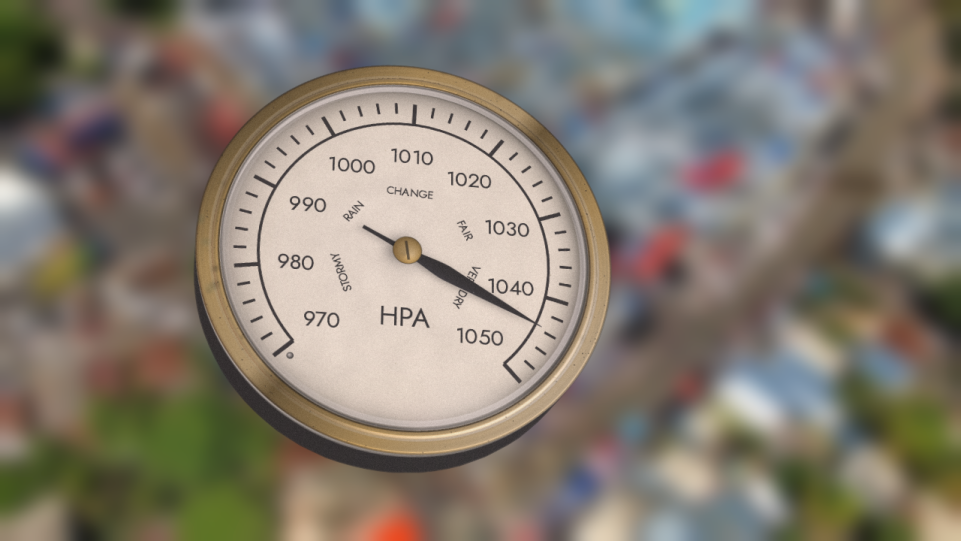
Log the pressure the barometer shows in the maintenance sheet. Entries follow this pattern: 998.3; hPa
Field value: 1044; hPa
